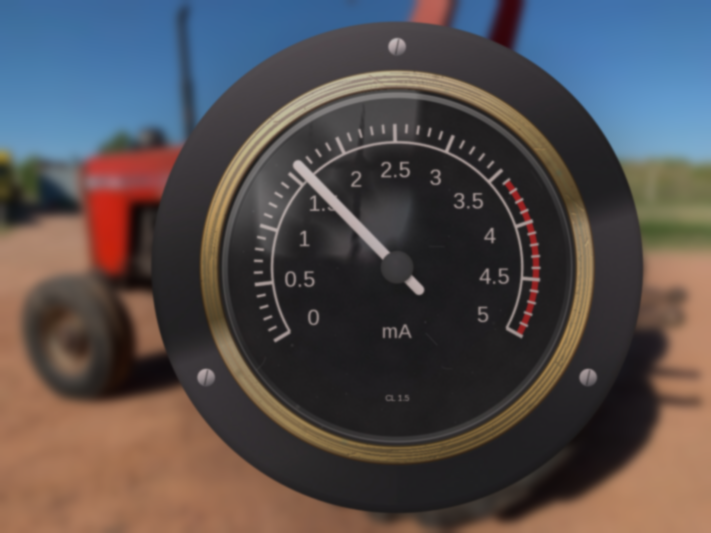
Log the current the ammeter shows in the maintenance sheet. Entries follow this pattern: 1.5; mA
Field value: 1.6; mA
